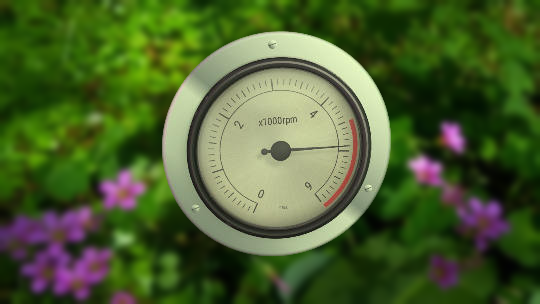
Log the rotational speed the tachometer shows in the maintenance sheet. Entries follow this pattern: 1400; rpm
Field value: 4900; rpm
